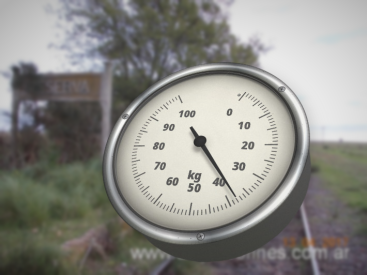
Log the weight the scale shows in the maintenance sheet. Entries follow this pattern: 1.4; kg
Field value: 38; kg
